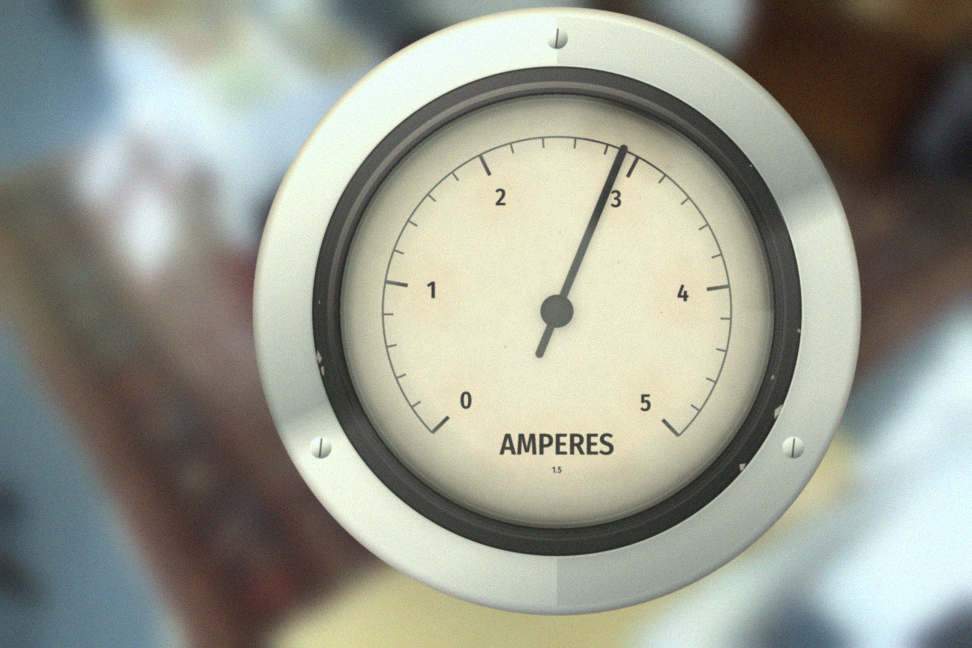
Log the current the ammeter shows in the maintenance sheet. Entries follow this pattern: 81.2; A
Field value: 2.9; A
